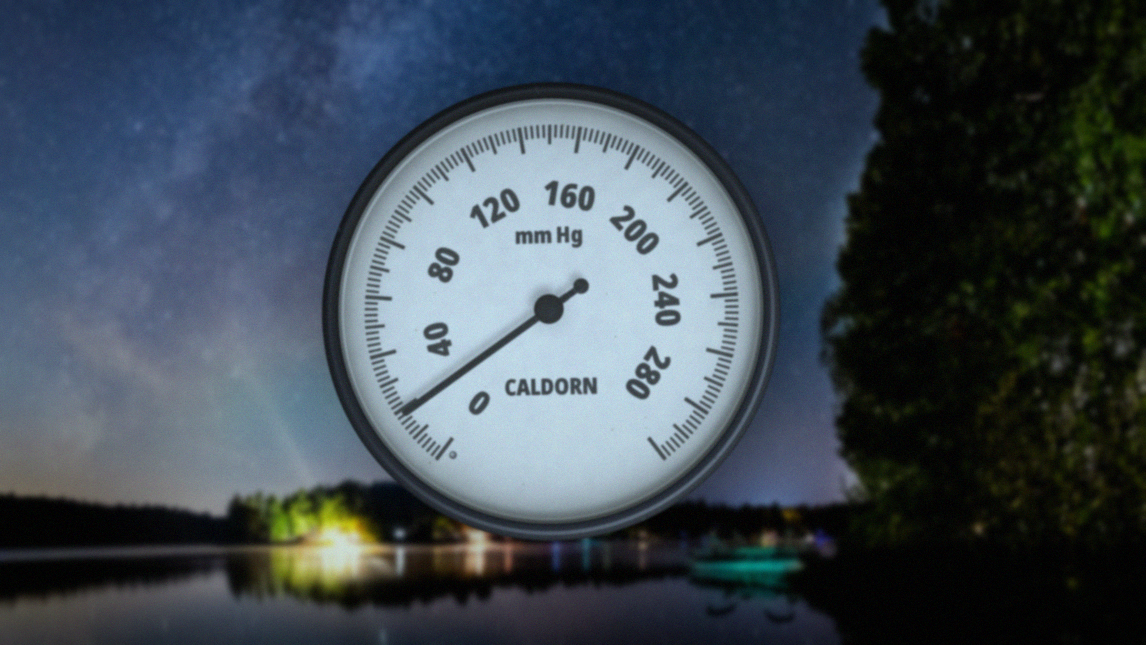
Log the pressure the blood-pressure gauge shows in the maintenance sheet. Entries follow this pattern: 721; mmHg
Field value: 18; mmHg
